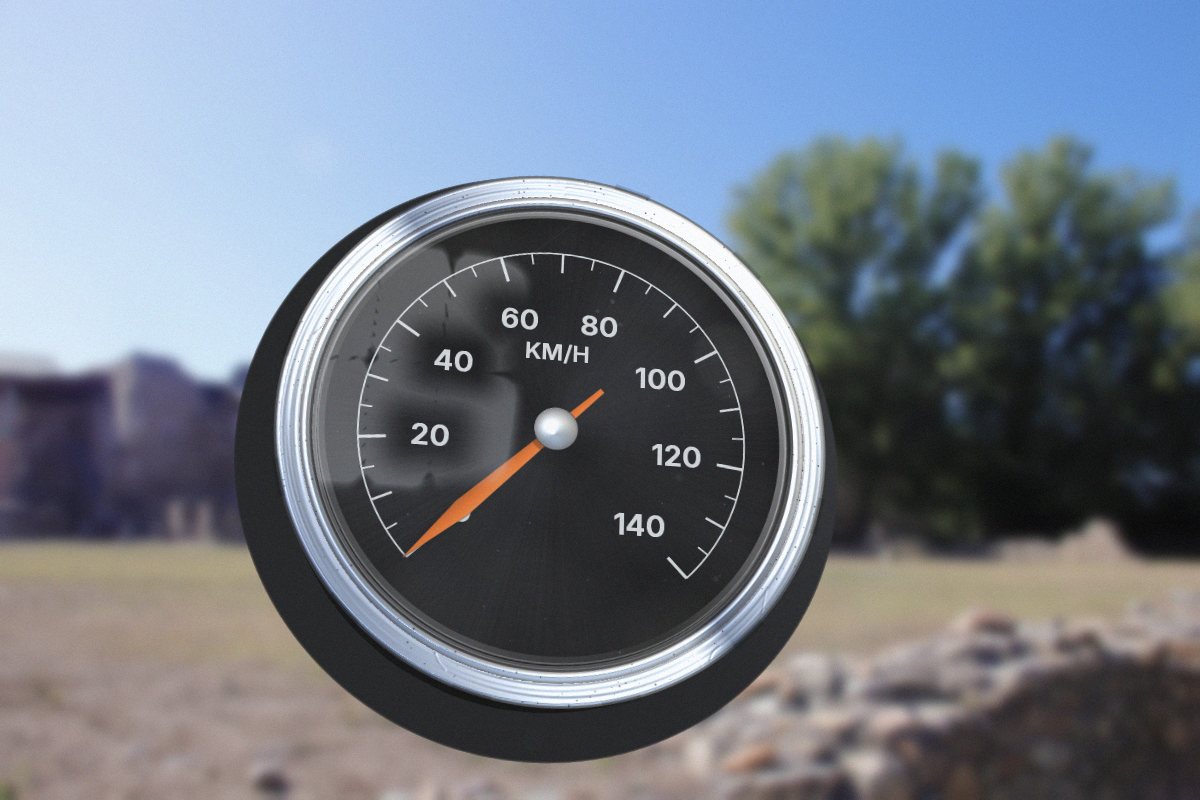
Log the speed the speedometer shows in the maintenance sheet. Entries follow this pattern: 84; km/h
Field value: 0; km/h
